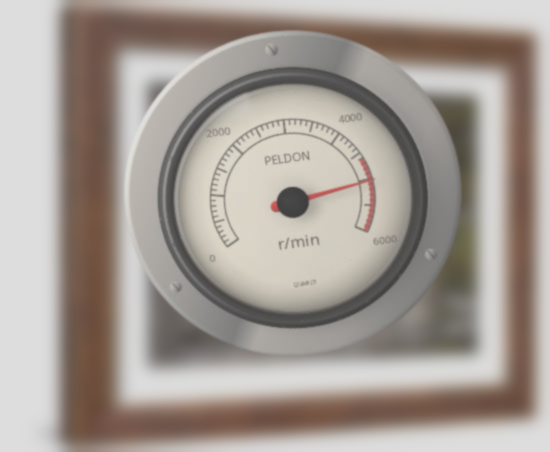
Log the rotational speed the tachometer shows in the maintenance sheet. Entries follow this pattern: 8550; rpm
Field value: 5000; rpm
